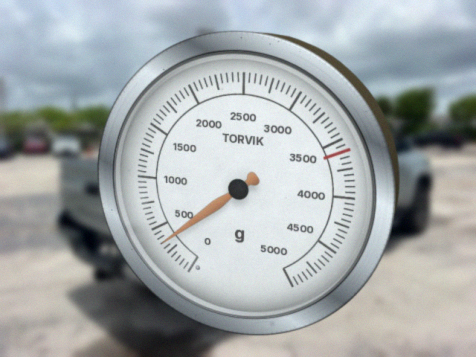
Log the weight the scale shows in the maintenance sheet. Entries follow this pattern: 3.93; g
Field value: 350; g
